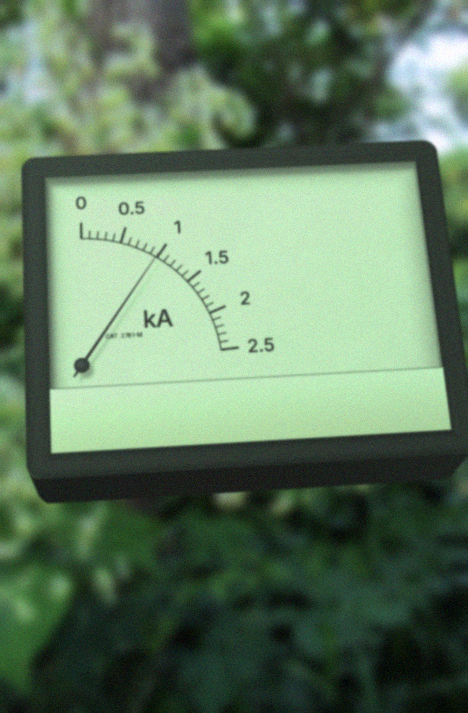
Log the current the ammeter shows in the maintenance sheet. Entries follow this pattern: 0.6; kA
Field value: 1; kA
